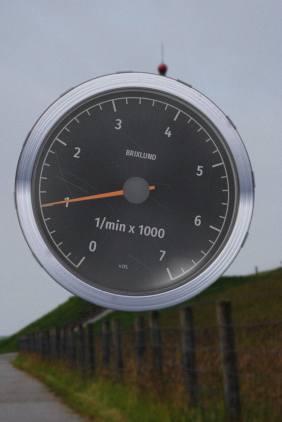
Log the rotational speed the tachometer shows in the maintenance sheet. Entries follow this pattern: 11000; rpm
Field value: 1000; rpm
